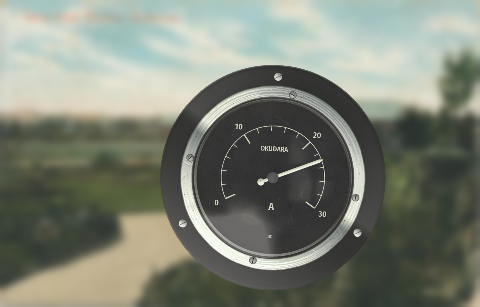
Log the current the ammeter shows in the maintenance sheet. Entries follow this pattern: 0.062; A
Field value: 23; A
